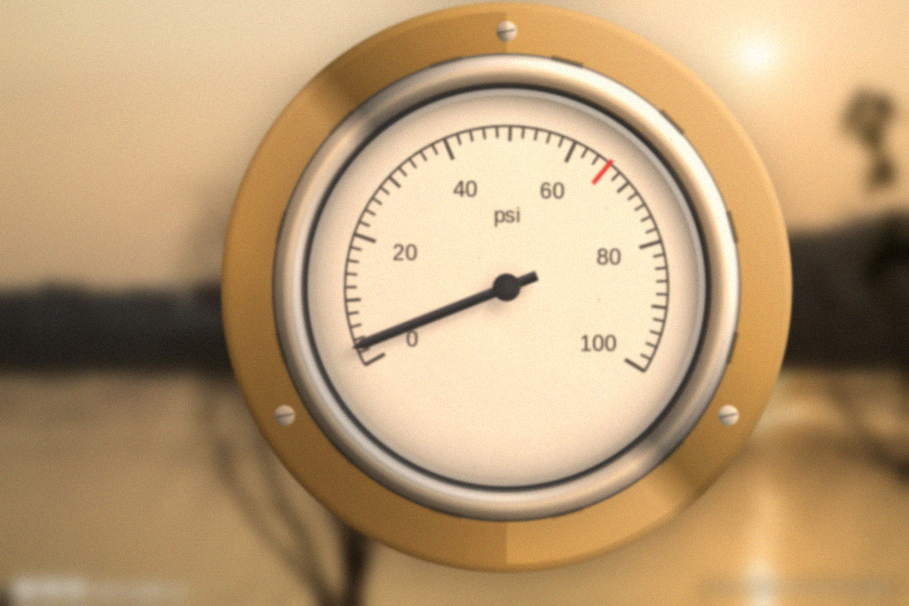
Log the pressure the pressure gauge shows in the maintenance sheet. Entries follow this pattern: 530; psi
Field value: 3; psi
